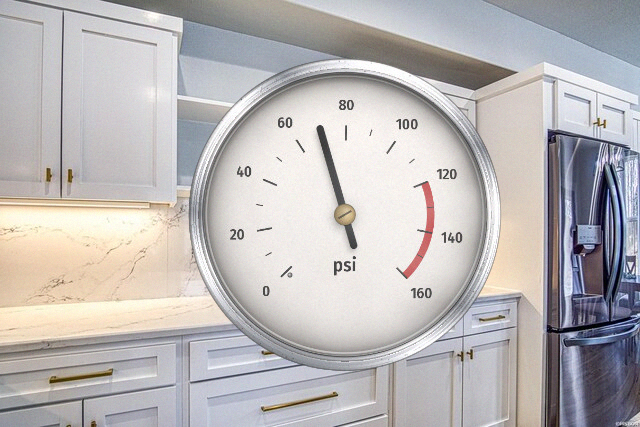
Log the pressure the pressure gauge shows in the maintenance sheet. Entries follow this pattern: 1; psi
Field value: 70; psi
